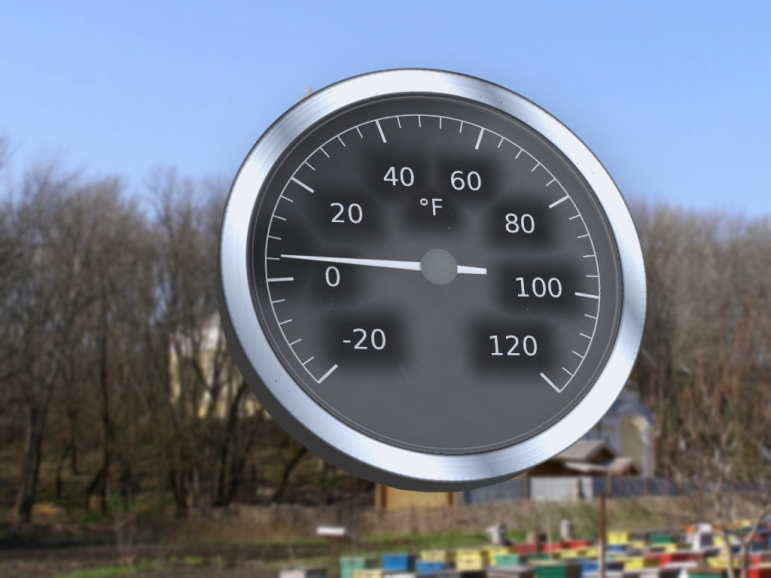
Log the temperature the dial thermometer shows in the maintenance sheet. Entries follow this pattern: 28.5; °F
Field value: 4; °F
